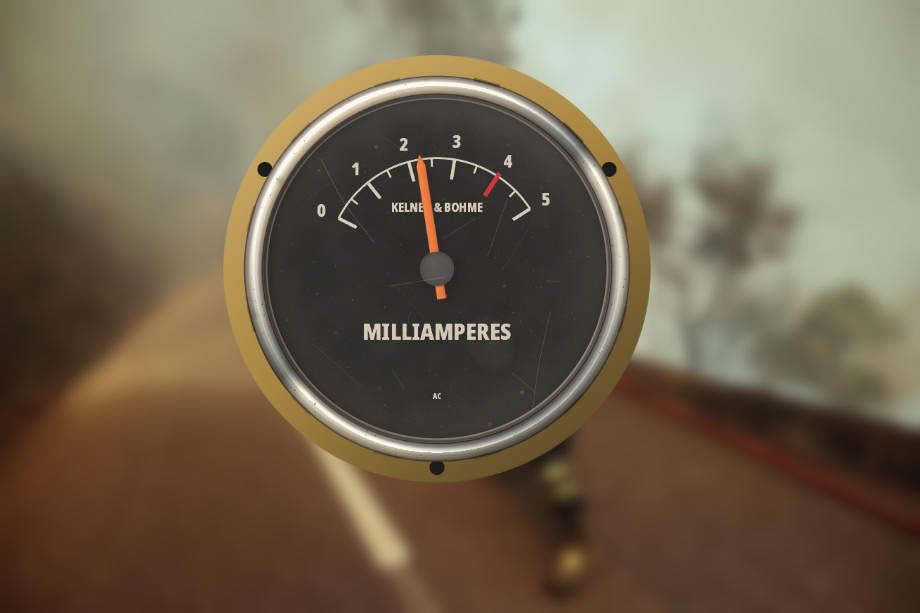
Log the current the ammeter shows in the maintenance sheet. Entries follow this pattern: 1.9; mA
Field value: 2.25; mA
